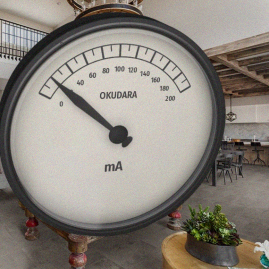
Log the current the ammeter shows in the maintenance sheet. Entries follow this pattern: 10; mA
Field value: 20; mA
